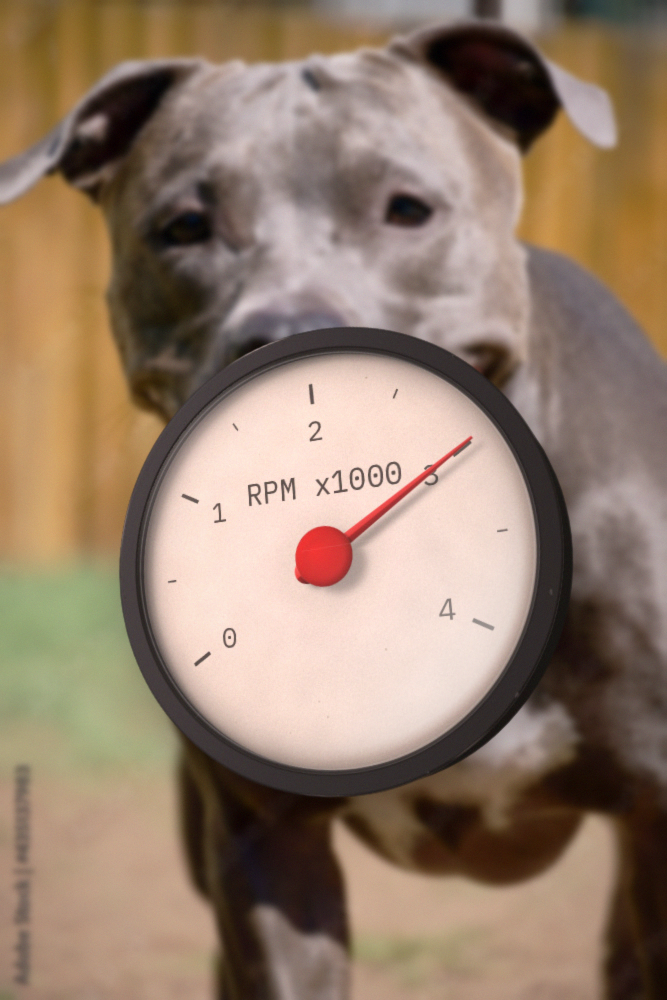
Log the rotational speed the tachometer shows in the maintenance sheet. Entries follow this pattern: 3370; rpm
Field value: 3000; rpm
